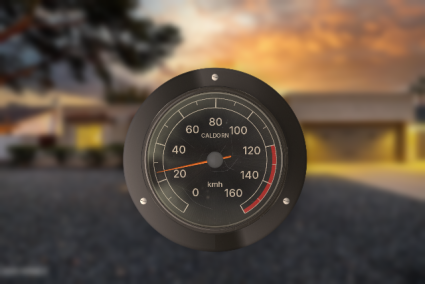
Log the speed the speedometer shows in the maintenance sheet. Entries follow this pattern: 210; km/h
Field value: 25; km/h
